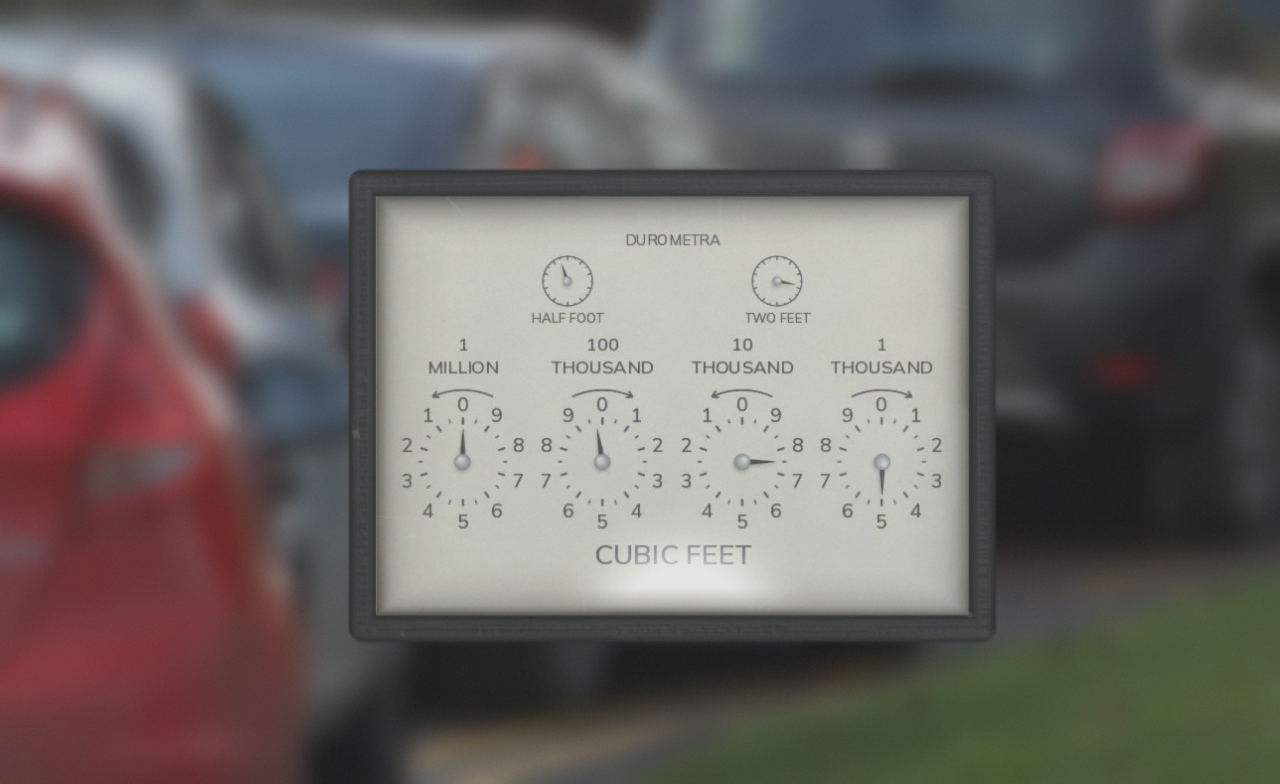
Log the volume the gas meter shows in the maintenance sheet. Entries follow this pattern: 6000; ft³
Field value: 997500; ft³
